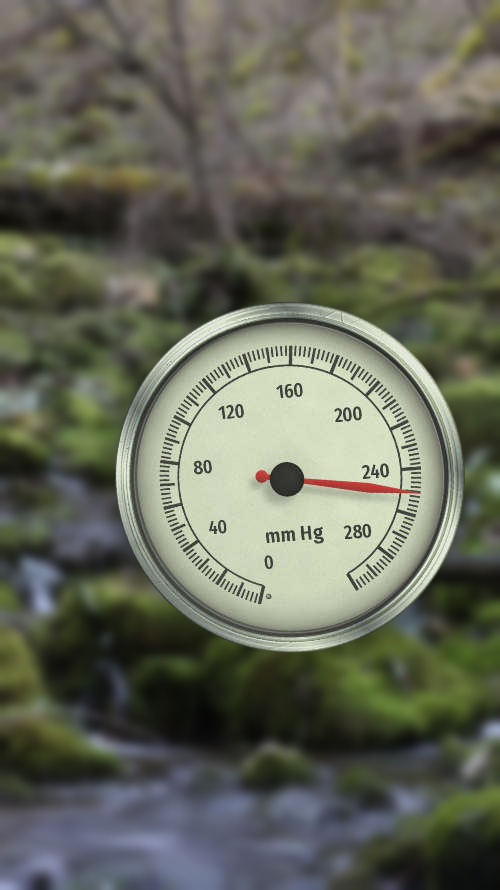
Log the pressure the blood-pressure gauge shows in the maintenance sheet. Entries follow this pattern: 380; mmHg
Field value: 250; mmHg
